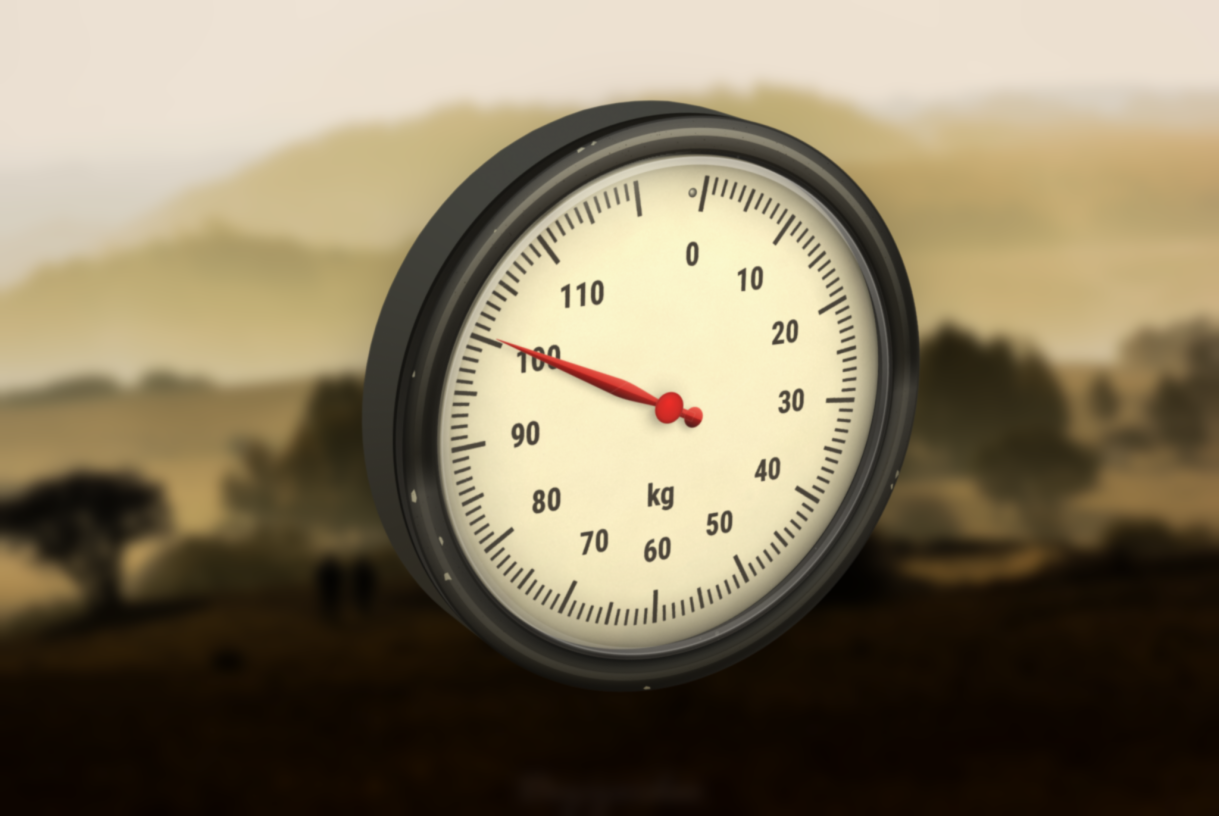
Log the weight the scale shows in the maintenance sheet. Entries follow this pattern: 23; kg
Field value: 100.5; kg
